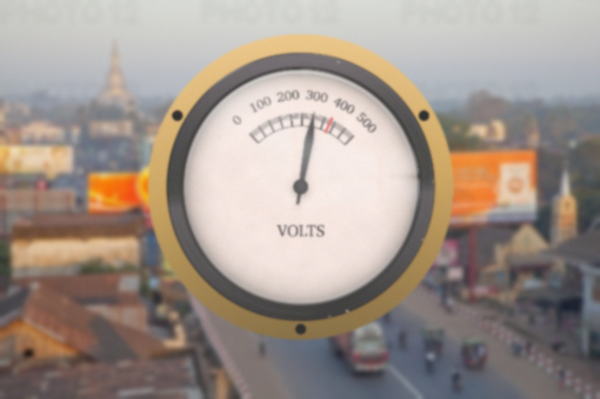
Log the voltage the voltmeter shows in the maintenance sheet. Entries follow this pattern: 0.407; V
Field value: 300; V
